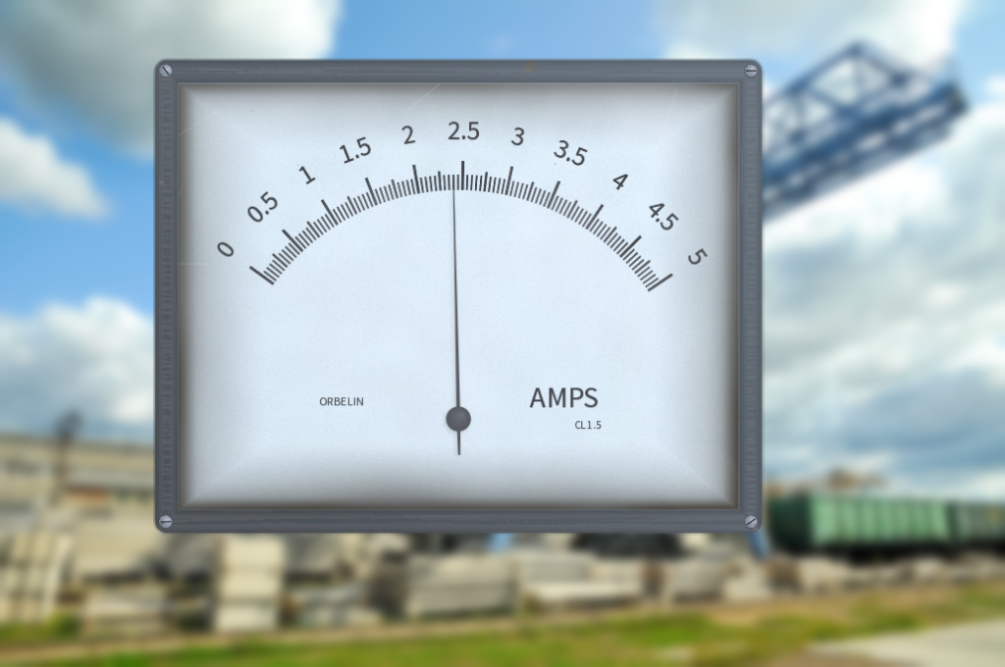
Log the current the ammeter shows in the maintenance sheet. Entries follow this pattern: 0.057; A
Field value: 2.4; A
